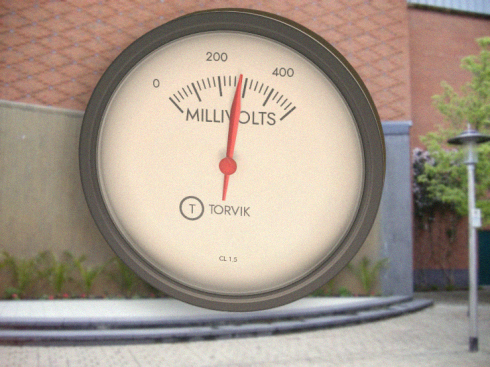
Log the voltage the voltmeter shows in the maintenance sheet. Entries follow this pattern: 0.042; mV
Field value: 280; mV
